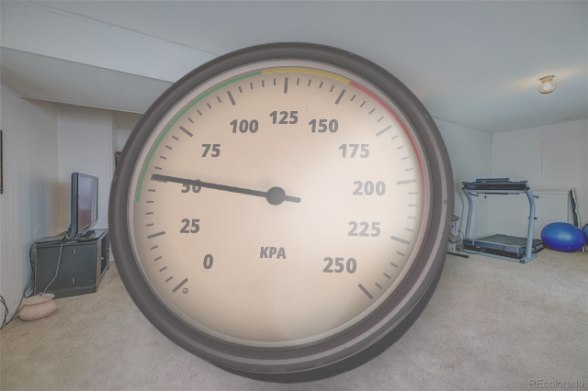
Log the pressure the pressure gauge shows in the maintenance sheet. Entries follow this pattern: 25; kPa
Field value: 50; kPa
